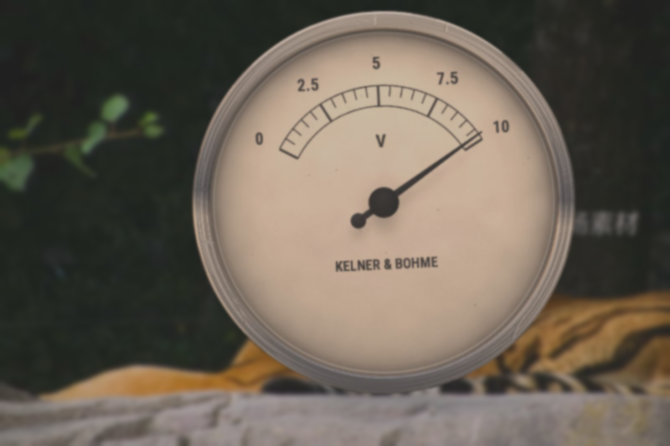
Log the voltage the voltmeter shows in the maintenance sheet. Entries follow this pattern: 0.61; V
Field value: 9.75; V
